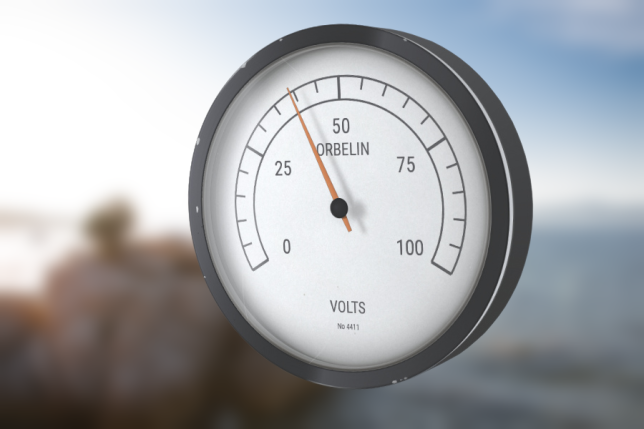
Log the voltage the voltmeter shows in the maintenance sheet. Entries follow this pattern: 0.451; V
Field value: 40; V
